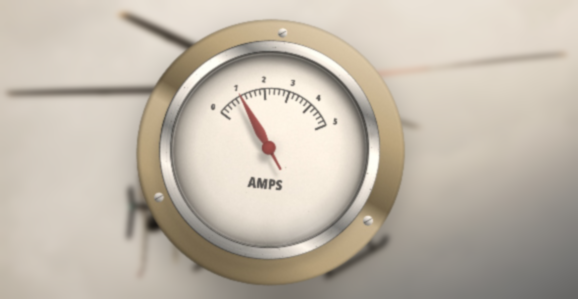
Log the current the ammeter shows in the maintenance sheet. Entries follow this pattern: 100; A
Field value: 1; A
